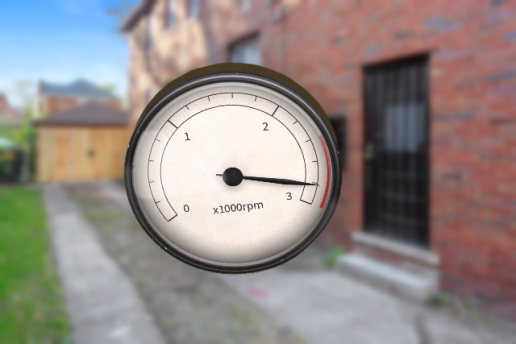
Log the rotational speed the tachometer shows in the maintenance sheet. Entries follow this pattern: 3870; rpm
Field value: 2800; rpm
